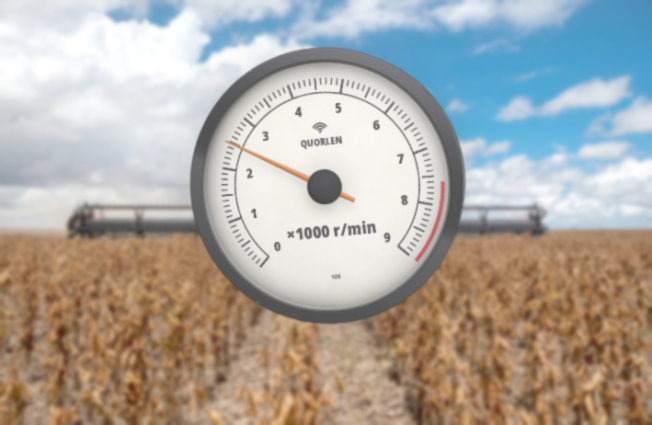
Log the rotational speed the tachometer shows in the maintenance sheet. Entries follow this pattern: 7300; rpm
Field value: 2500; rpm
